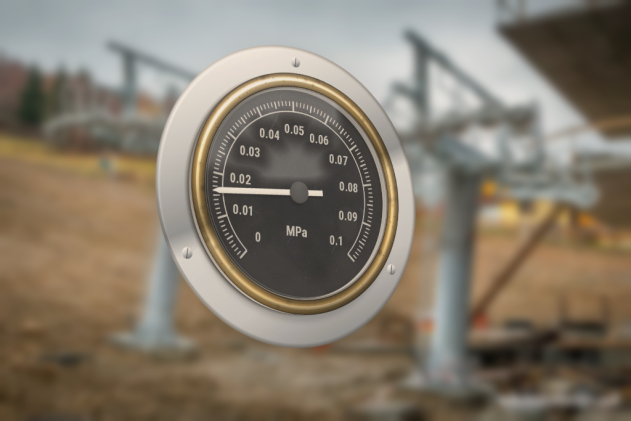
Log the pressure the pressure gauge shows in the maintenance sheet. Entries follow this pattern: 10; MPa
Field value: 0.016; MPa
